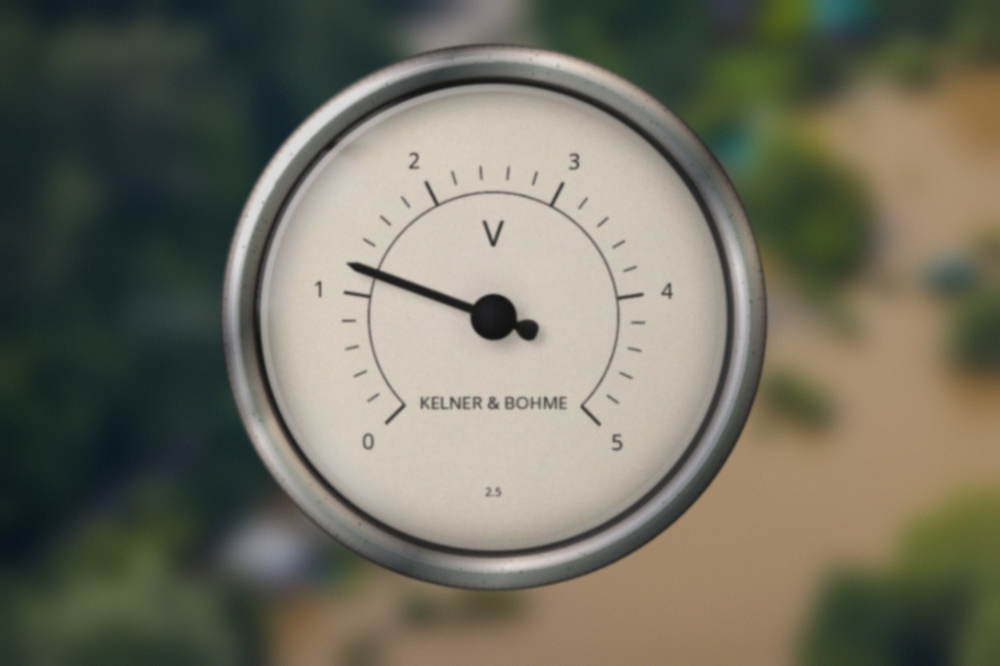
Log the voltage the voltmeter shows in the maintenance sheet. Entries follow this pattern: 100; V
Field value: 1.2; V
